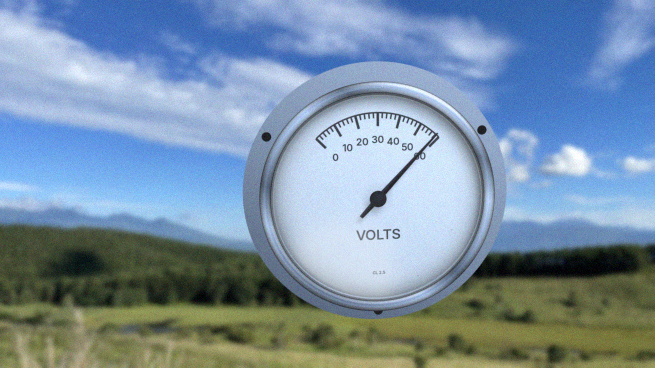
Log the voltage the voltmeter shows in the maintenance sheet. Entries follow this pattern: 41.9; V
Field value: 58; V
